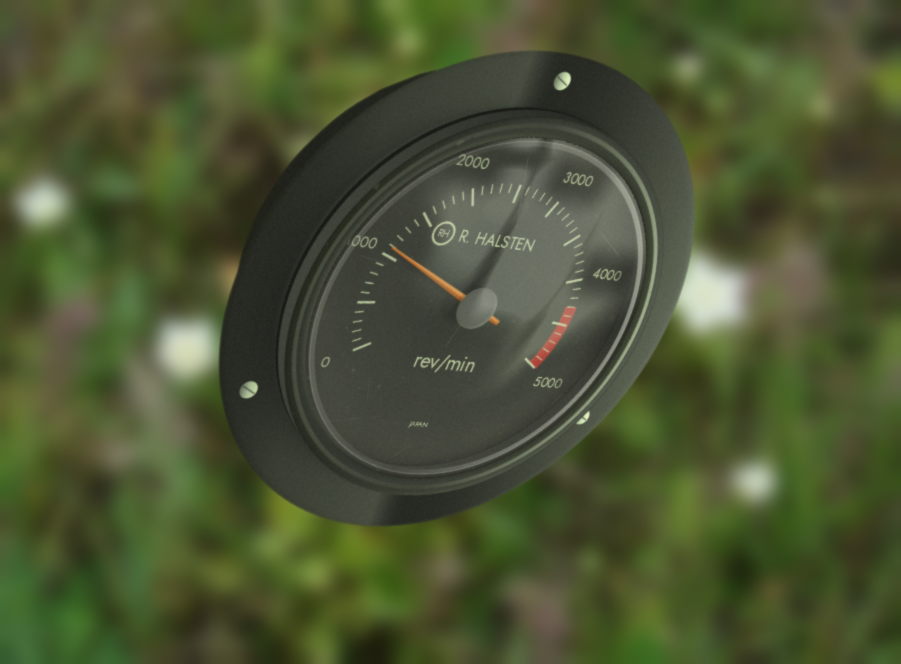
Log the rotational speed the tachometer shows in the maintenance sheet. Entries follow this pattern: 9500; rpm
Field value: 1100; rpm
